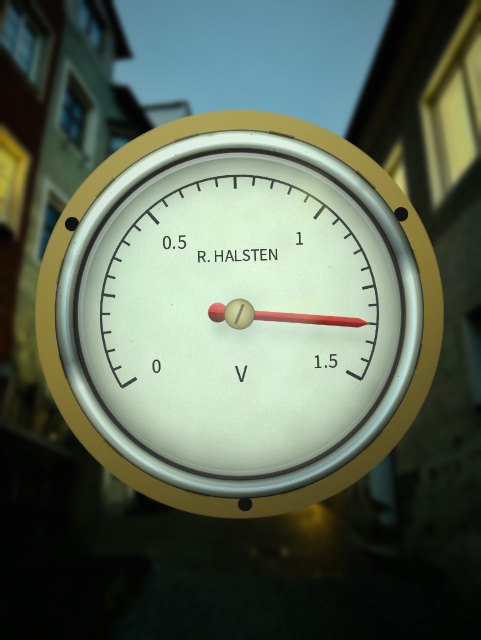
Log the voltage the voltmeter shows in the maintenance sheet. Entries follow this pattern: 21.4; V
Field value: 1.35; V
